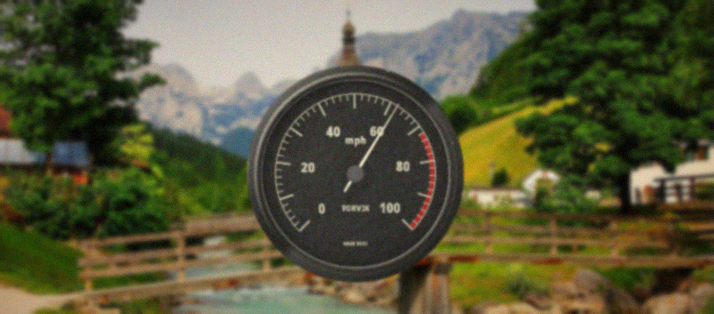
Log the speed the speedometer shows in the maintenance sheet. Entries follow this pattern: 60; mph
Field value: 62; mph
